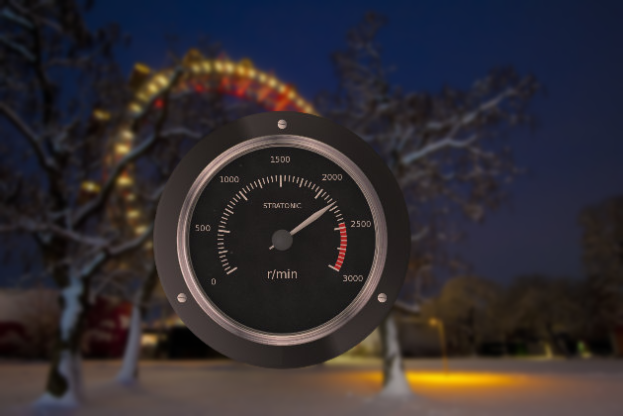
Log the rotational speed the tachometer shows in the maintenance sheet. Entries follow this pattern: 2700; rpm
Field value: 2200; rpm
